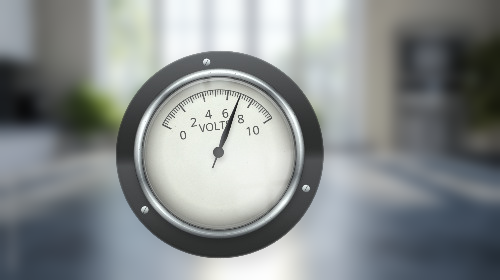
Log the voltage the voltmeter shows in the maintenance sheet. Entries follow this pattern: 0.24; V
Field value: 7; V
